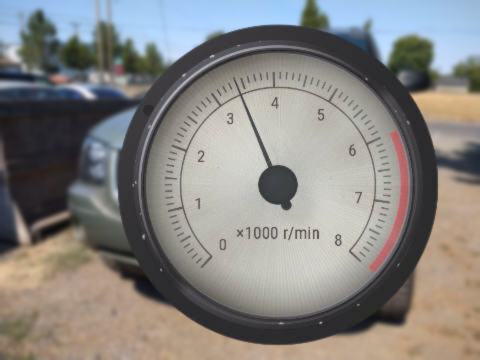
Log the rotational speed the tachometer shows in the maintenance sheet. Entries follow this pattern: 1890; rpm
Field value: 3400; rpm
